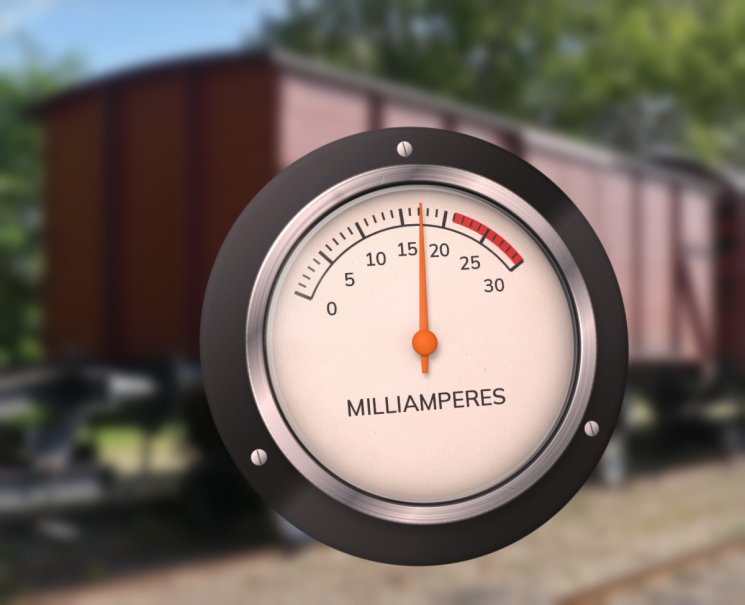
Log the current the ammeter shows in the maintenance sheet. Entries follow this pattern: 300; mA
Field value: 17; mA
